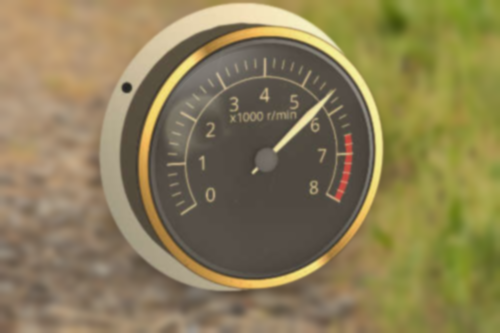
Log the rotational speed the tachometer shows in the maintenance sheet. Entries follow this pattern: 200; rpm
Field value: 5600; rpm
